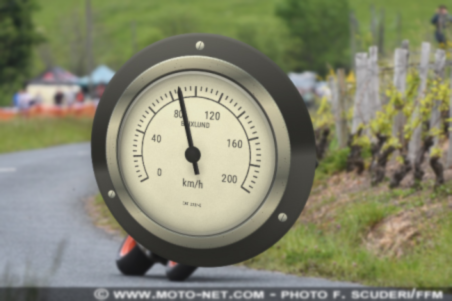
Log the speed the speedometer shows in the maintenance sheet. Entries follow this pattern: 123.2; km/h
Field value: 88; km/h
